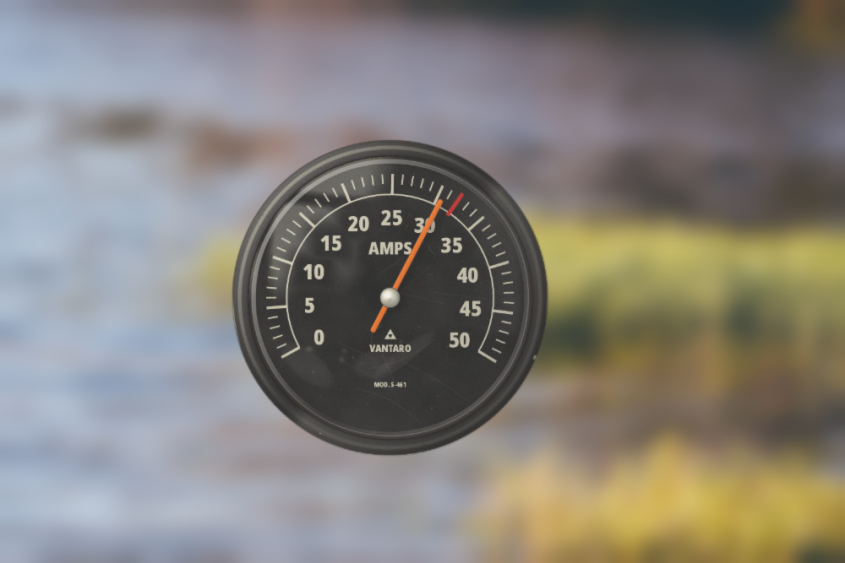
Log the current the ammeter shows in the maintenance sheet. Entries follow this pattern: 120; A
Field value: 30.5; A
